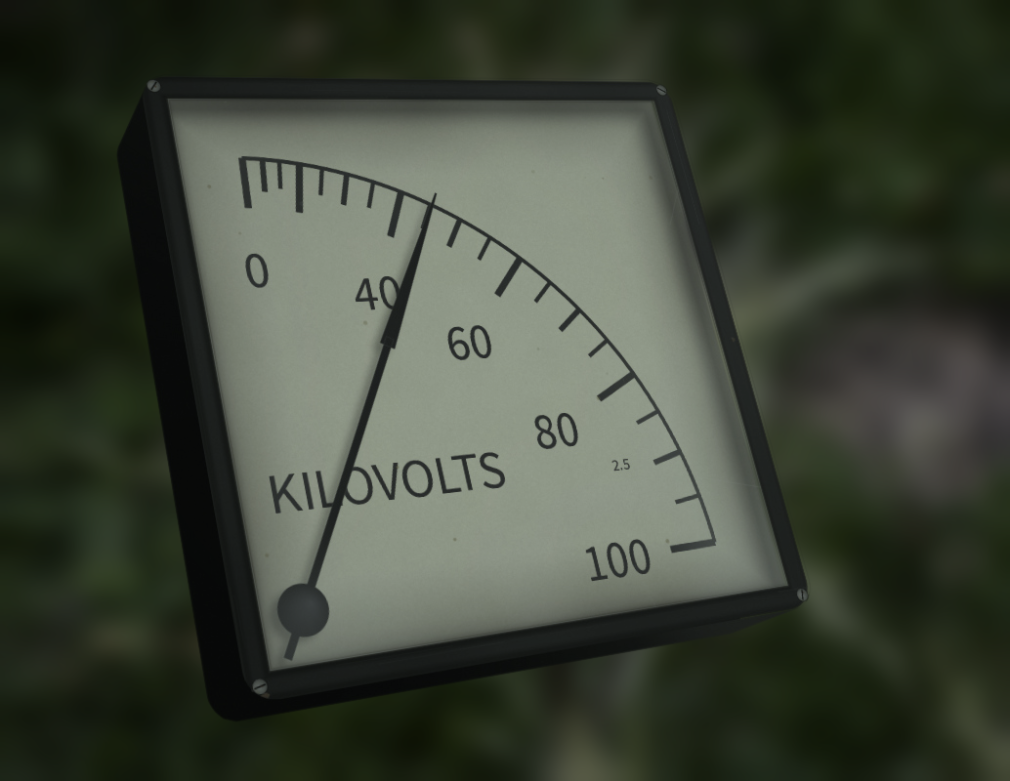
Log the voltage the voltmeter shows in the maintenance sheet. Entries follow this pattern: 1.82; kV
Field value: 45; kV
